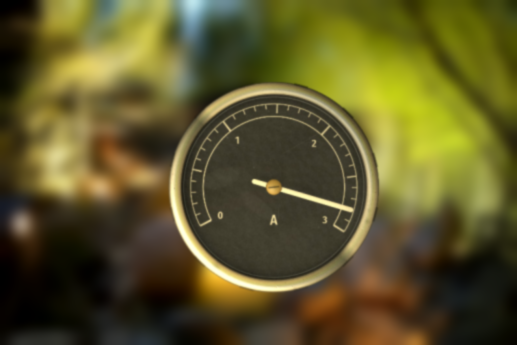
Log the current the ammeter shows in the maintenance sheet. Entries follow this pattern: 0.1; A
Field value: 2.8; A
